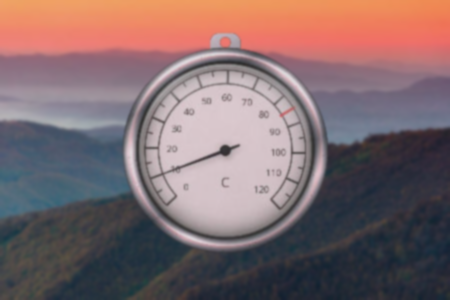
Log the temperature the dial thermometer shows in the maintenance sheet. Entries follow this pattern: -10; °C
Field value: 10; °C
